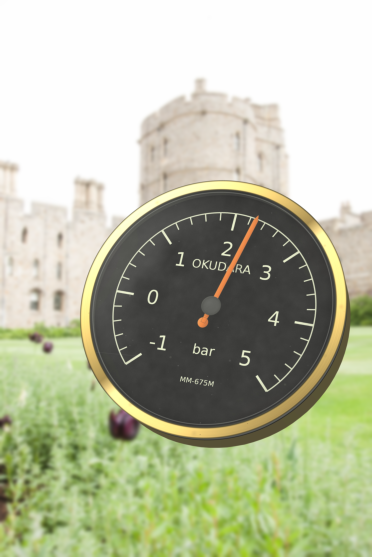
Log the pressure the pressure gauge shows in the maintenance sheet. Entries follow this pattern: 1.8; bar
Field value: 2.3; bar
